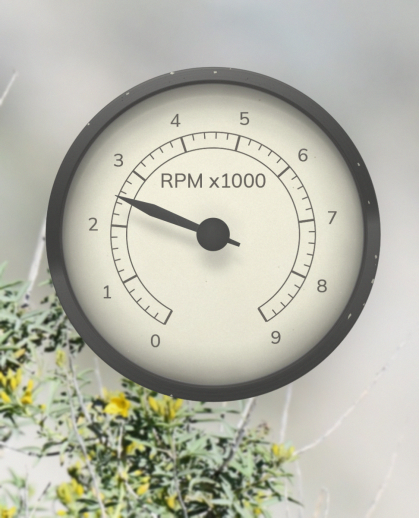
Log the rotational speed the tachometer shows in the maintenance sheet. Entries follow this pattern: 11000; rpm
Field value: 2500; rpm
